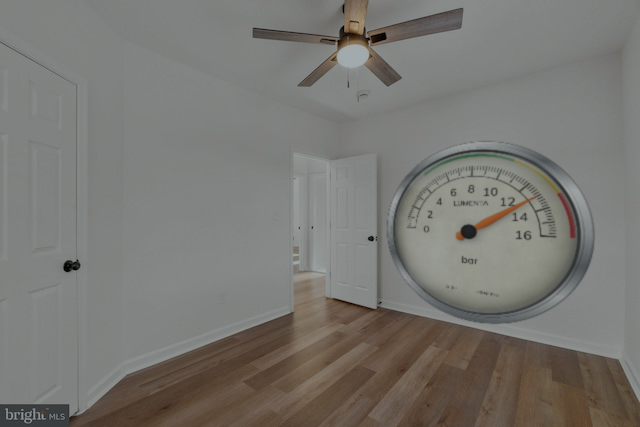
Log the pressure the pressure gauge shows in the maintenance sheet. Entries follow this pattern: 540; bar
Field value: 13; bar
